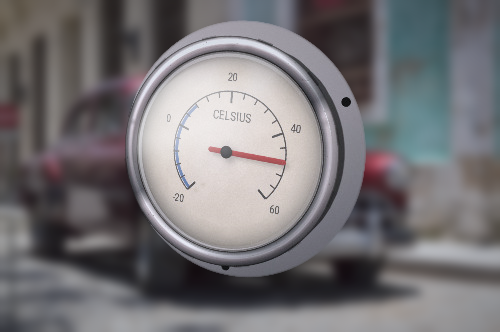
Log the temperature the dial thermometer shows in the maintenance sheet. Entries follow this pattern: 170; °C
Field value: 48; °C
